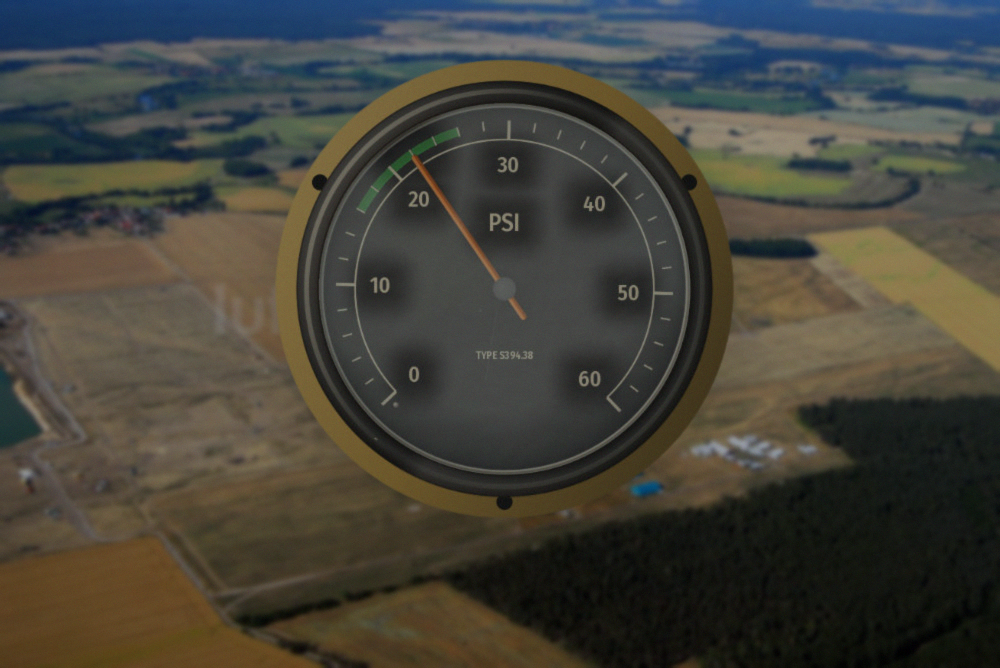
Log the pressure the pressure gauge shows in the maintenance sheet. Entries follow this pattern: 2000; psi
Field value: 22; psi
